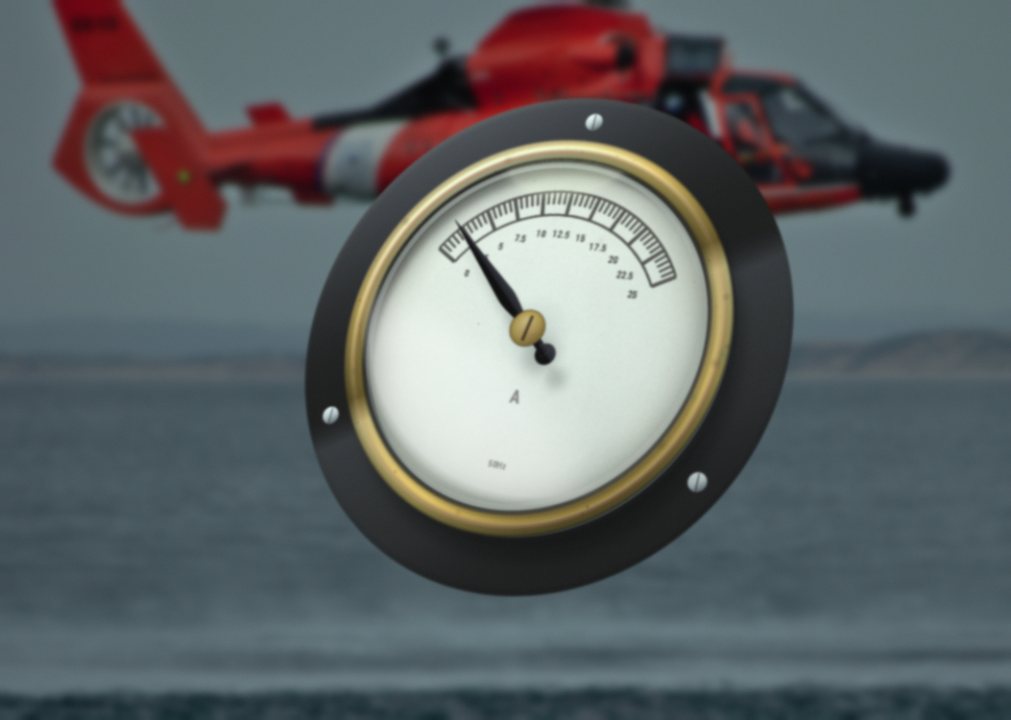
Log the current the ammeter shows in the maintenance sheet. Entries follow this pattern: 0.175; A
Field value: 2.5; A
